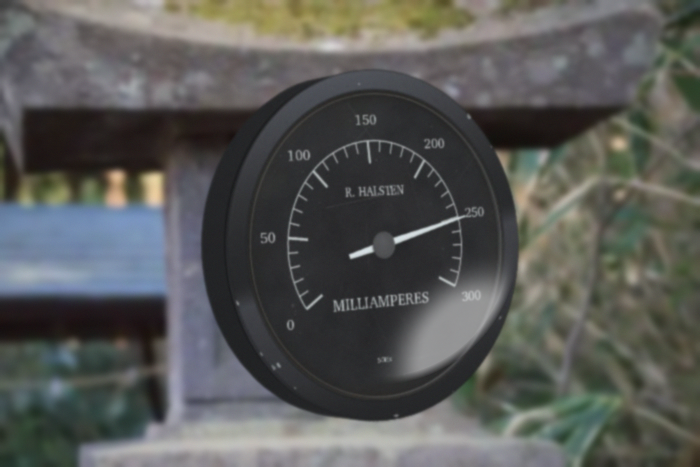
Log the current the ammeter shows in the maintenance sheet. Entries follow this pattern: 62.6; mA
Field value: 250; mA
